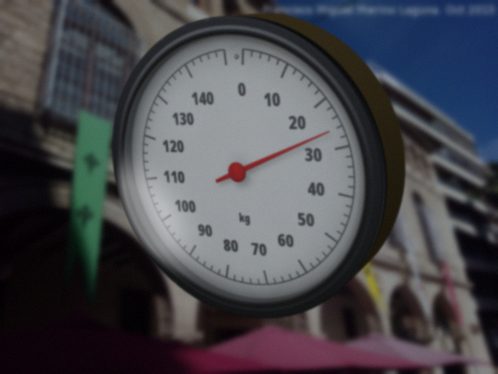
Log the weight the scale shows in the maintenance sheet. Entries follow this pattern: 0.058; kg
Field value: 26; kg
